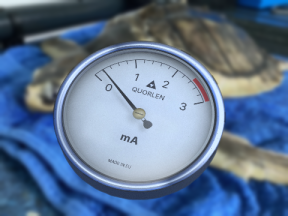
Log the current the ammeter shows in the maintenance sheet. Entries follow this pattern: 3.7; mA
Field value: 0.2; mA
